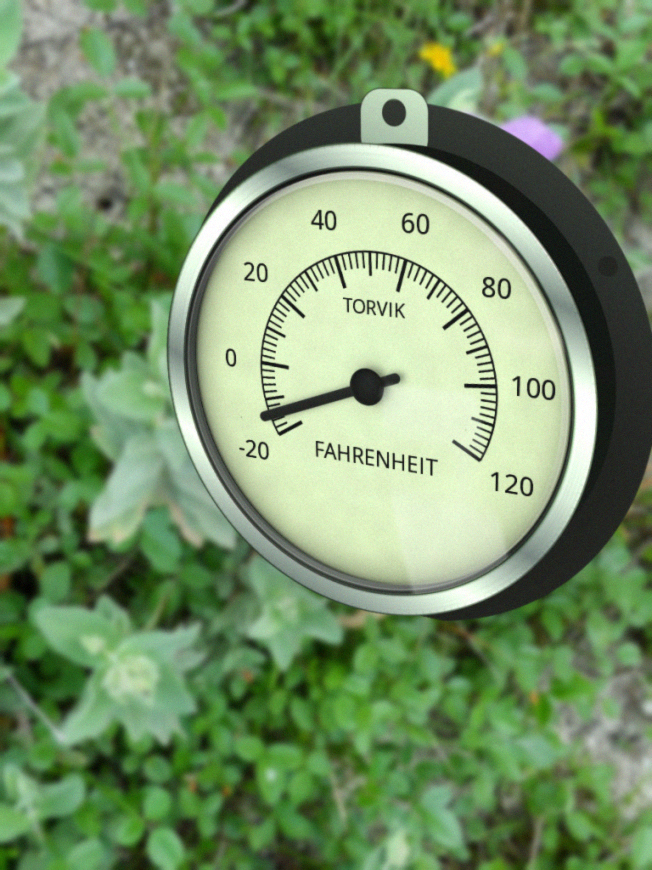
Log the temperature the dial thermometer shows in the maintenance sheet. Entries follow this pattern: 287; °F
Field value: -14; °F
